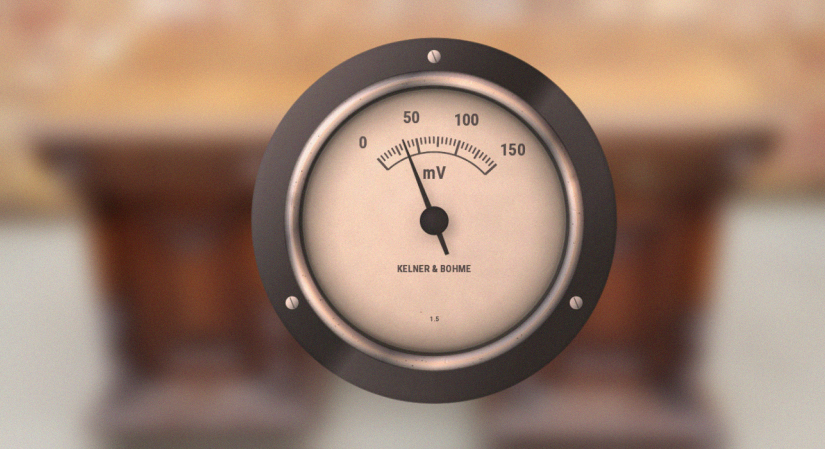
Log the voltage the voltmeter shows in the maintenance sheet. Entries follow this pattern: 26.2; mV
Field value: 35; mV
